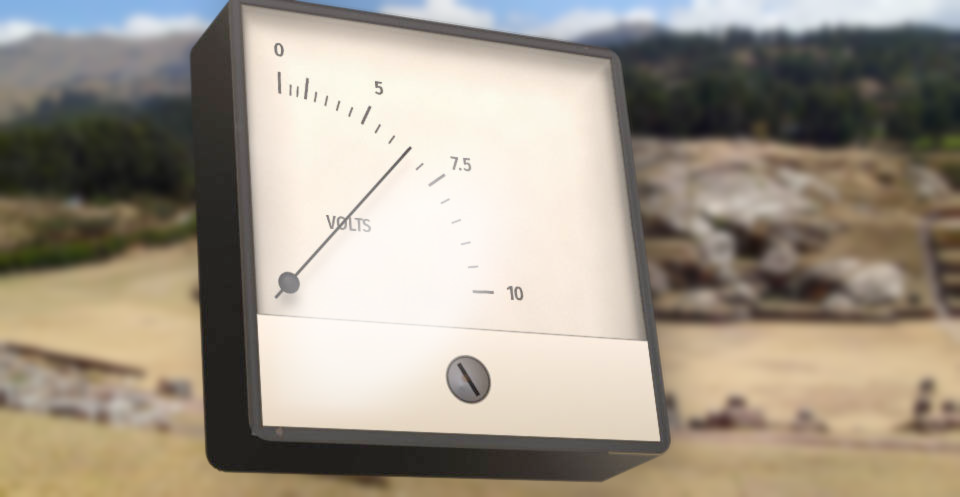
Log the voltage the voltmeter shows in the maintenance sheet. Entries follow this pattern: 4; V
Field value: 6.5; V
